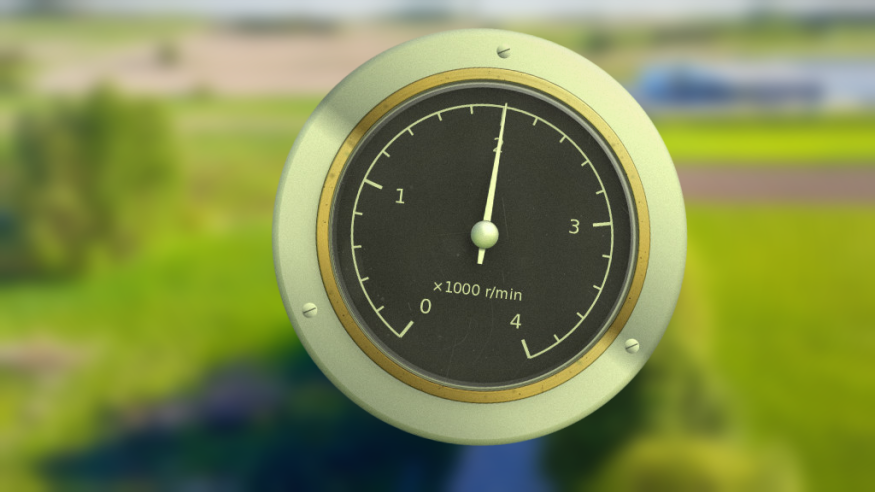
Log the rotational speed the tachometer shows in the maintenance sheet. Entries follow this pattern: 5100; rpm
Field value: 2000; rpm
